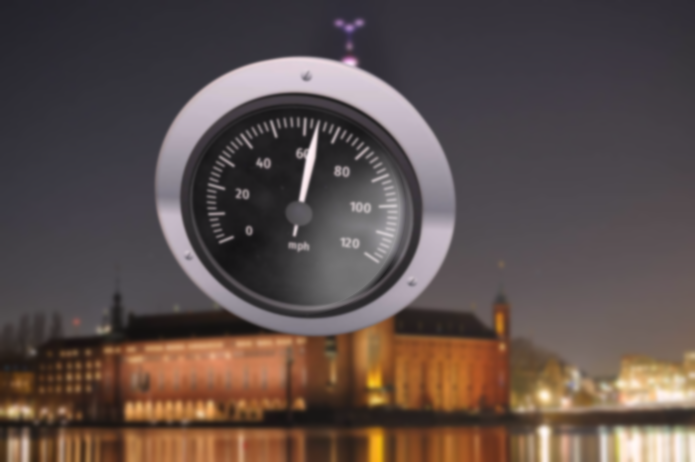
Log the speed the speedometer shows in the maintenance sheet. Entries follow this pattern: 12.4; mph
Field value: 64; mph
